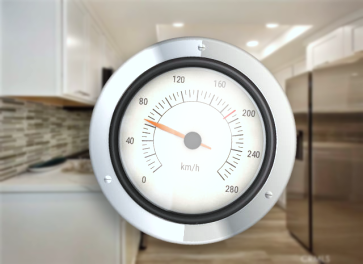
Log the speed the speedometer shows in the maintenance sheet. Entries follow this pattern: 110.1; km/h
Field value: 65; km/h
